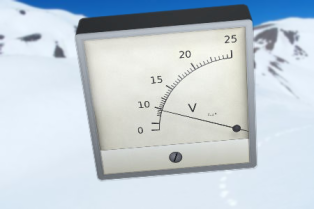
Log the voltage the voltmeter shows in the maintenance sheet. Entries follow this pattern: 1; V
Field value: 10; V
